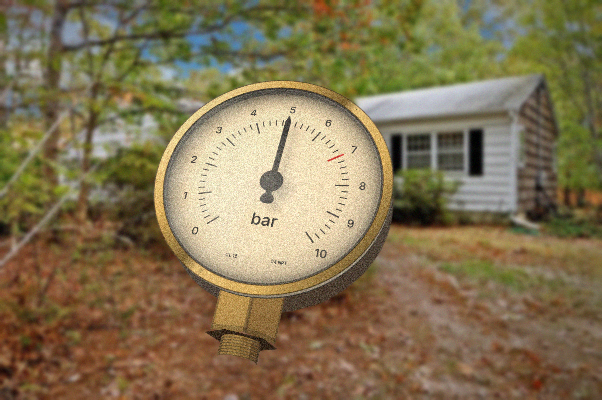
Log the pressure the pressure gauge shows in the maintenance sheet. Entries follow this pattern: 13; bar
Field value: 5; bar
